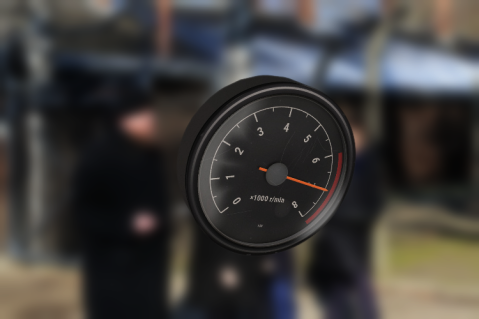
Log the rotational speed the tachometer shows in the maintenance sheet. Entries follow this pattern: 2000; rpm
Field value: 7000; rpm
